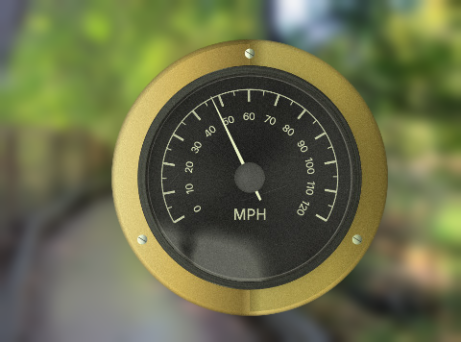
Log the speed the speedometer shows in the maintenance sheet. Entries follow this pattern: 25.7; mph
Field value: 47.5; mph
